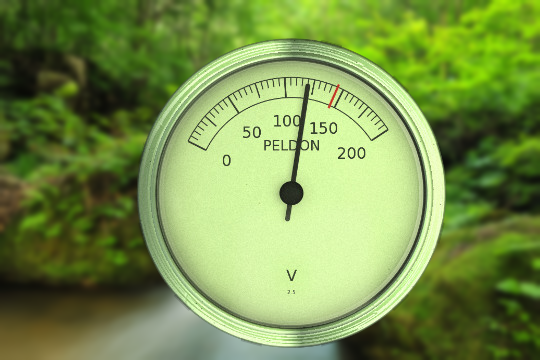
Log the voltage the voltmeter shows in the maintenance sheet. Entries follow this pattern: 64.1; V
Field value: 120; V
